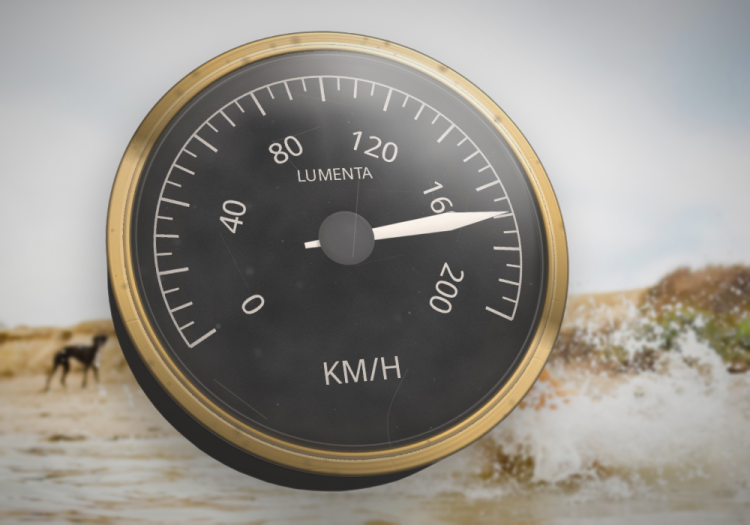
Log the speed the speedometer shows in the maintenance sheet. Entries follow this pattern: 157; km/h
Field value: 170; km/h
